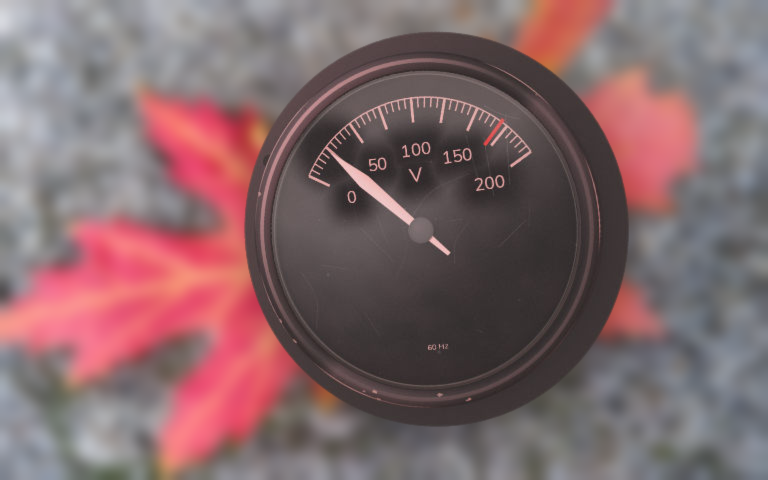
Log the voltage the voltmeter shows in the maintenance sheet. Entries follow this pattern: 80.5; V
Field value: 25; V
